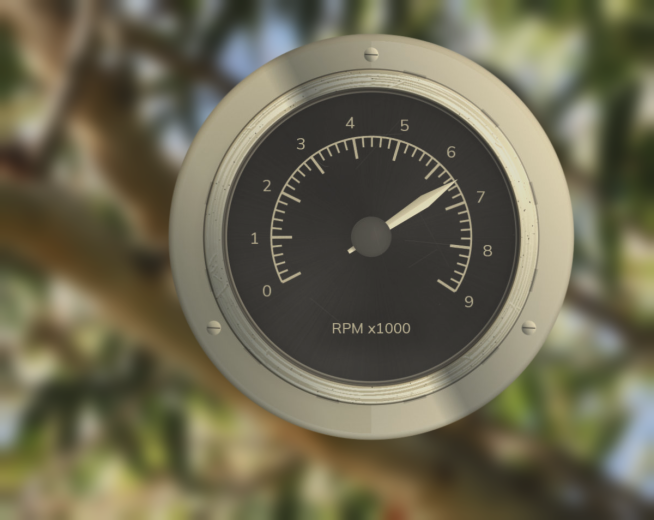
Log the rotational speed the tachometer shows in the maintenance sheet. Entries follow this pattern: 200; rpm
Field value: 6500; rpm
